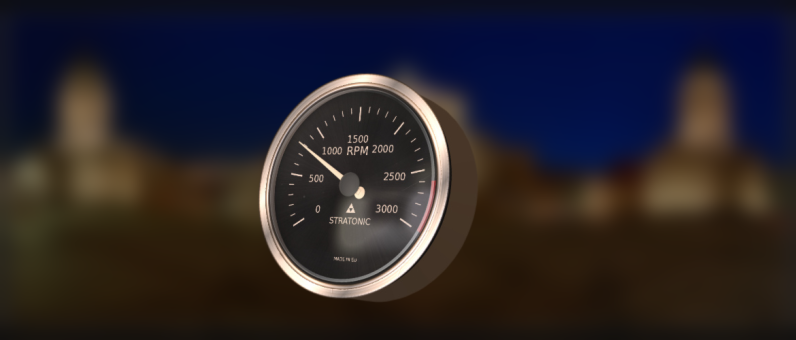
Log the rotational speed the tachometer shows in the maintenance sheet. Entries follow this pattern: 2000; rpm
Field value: 800; rpm
